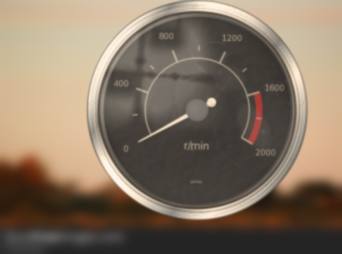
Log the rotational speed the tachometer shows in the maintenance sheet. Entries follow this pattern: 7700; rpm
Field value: 0; rpm
